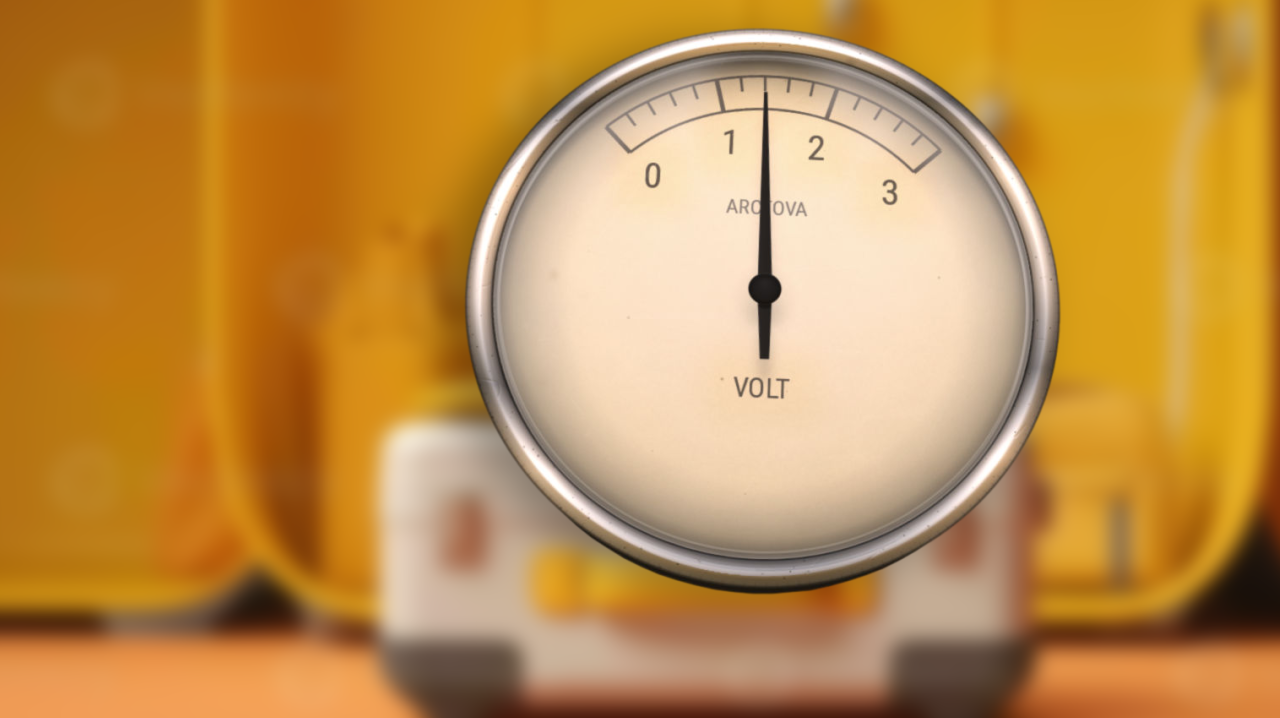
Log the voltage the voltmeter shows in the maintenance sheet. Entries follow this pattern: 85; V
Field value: 1.4; V
